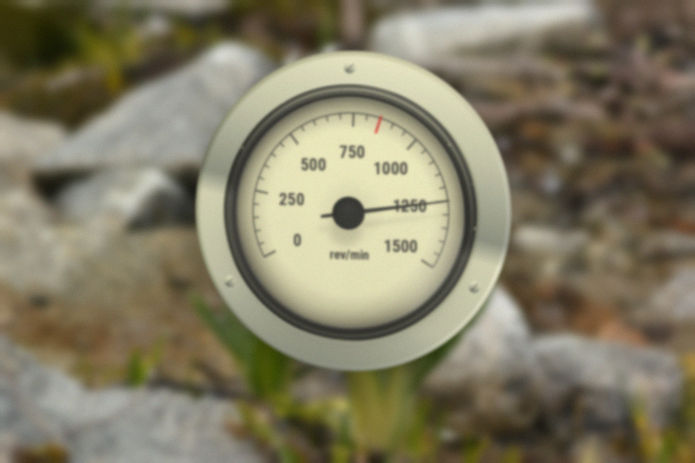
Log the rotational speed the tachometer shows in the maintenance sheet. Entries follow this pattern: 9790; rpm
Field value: 1250; rpm
